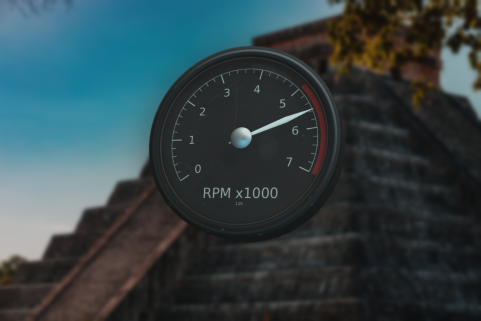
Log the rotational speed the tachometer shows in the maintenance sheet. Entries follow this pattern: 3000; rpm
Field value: 5600; rpm
